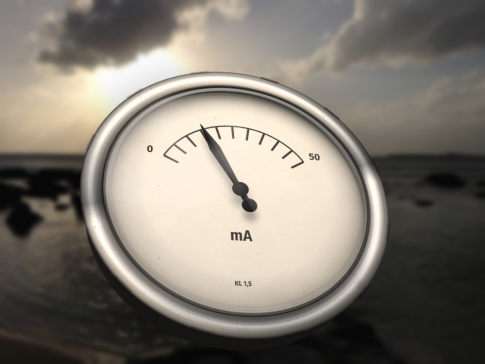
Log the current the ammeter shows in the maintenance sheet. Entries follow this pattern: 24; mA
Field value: 15; mA
